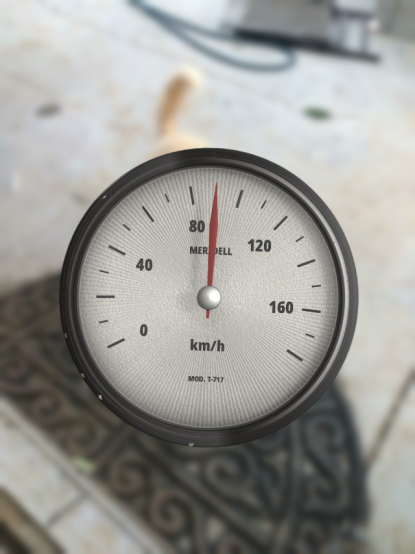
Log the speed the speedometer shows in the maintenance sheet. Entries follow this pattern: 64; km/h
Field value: 90; km/h
